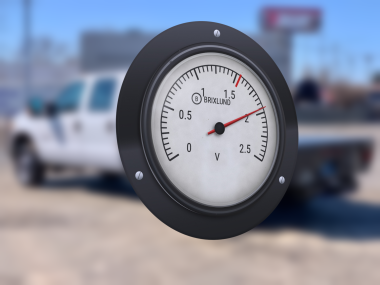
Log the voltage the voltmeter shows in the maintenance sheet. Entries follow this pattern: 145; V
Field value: 1.95; V
